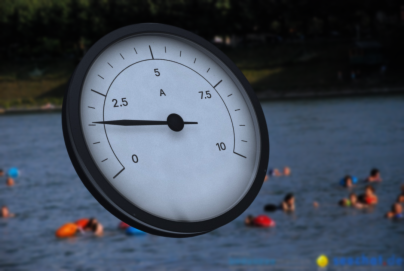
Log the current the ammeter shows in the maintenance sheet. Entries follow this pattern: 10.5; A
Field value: 1.5; A
